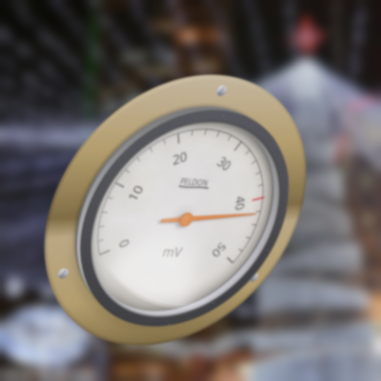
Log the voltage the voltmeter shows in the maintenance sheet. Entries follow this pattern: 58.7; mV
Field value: 42; mV
